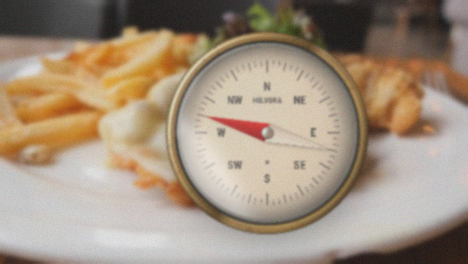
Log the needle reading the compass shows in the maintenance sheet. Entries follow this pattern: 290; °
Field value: 285; °
